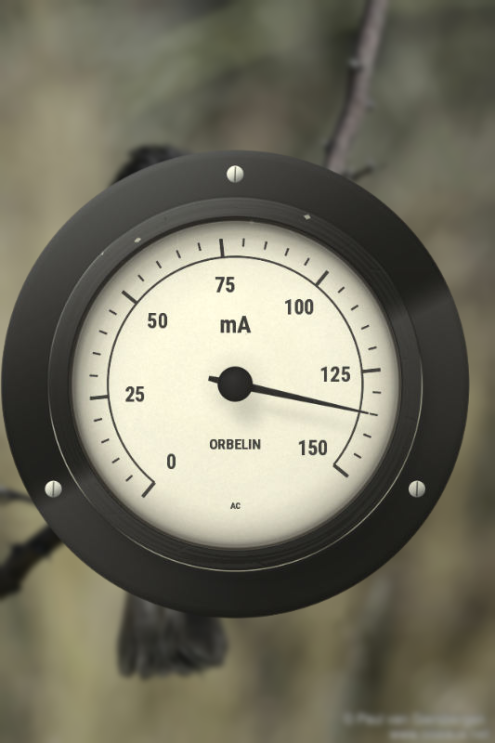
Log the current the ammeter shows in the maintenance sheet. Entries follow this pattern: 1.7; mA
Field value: 135; mA
